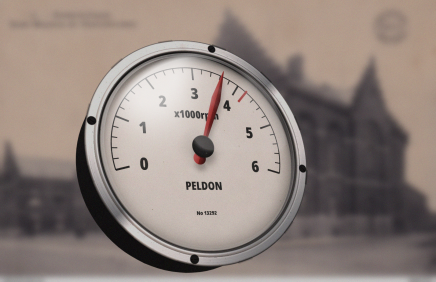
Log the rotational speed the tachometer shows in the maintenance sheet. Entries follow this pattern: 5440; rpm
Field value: 3600; rpm
